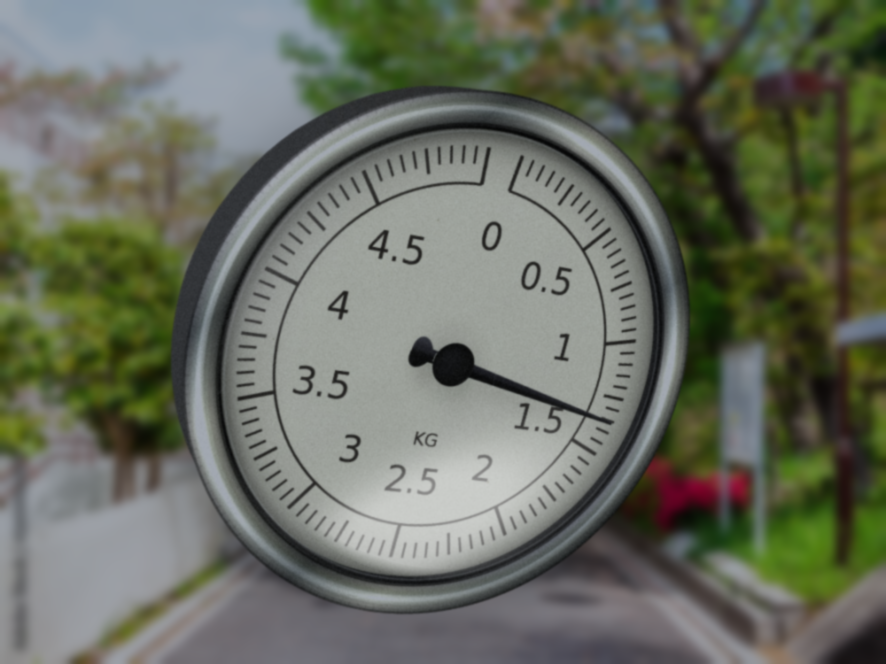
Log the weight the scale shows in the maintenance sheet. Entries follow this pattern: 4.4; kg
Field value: 1.35; kg
